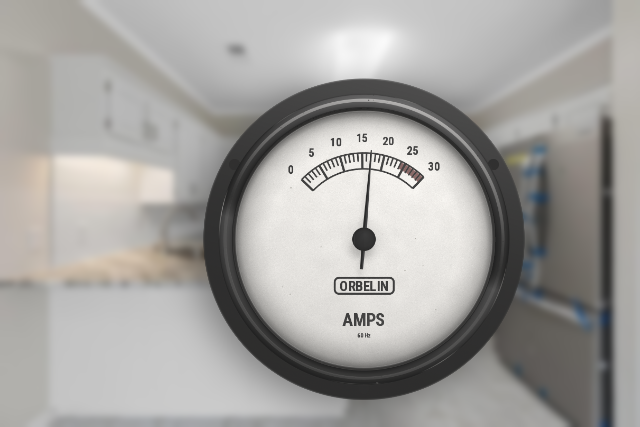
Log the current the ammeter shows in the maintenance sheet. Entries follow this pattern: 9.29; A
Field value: 17; A
